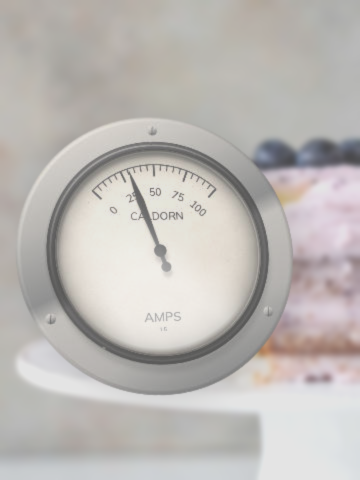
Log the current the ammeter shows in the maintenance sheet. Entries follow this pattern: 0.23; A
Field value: 30; A
